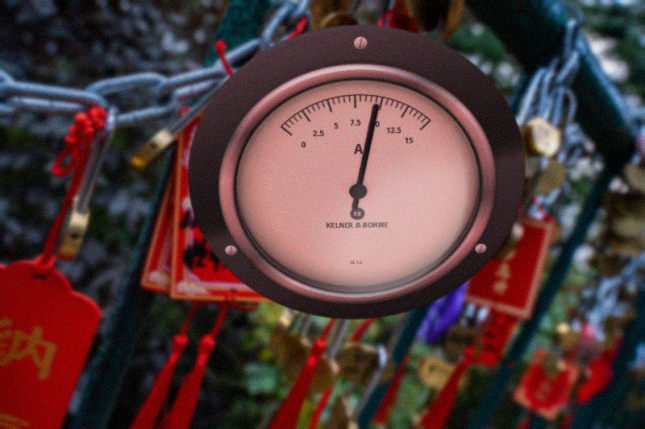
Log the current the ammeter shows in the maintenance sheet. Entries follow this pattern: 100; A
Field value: 9.5; A
